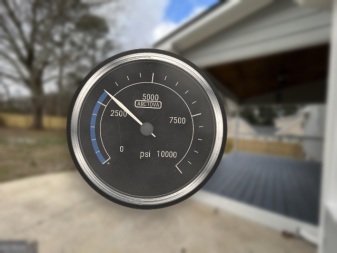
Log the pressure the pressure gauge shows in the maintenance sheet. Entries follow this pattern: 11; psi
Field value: 3000; psi
